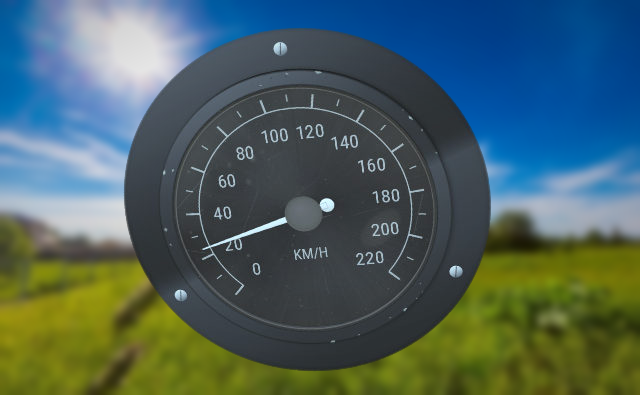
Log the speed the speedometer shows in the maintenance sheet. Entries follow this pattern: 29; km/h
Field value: 25; km/h
